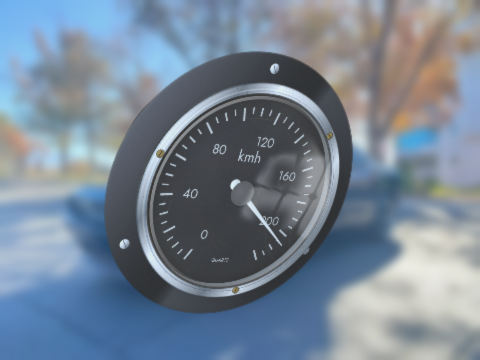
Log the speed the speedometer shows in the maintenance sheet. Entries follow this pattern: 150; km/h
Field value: 205; km/h
